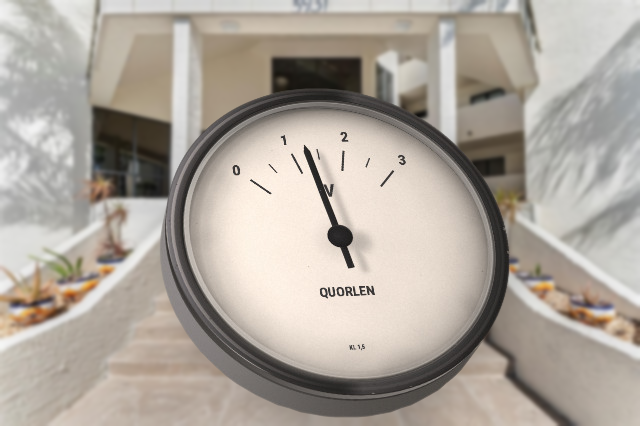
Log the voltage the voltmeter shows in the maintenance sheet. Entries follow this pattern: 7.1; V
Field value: 1.25; V
